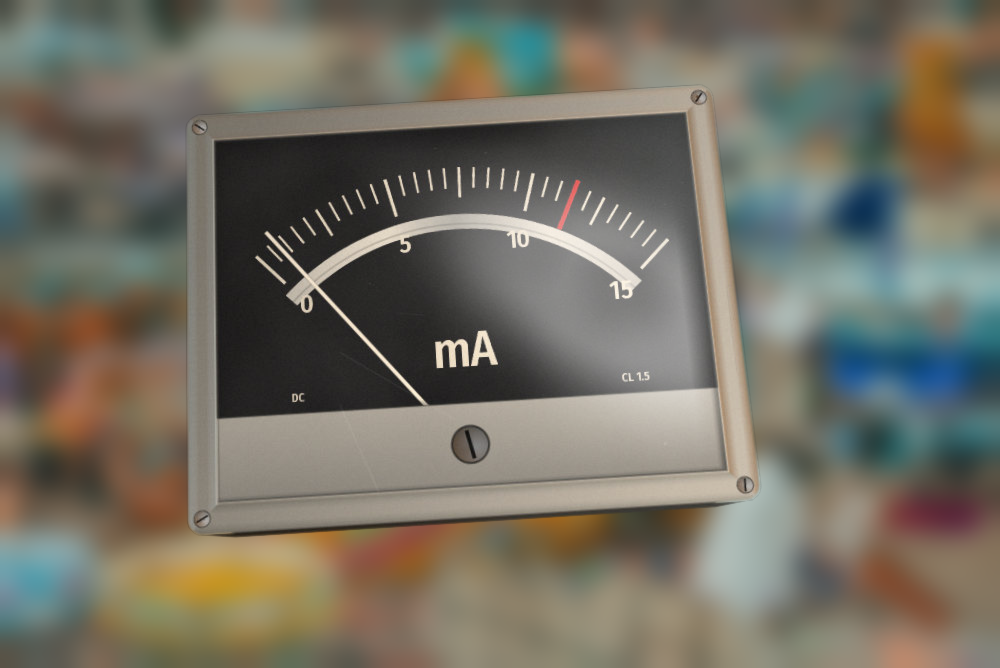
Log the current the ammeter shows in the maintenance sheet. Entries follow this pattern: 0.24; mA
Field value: 0.75; mA
